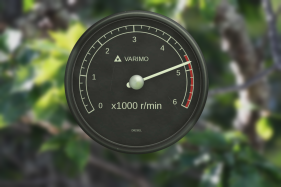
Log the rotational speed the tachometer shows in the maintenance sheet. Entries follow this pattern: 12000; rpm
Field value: 4800; rpm
